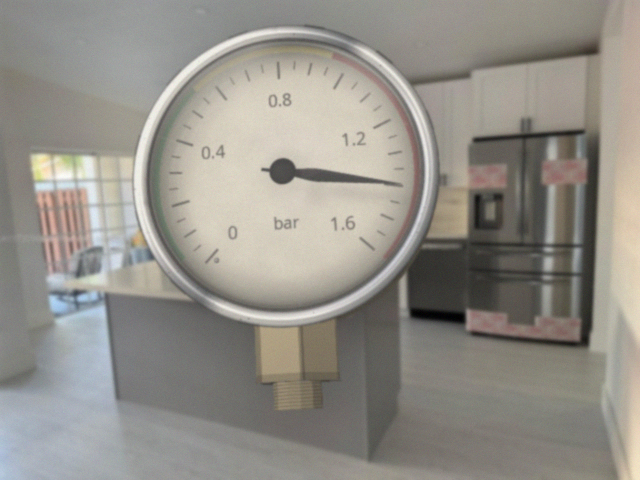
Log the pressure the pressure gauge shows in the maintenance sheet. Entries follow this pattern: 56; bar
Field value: 1.4; bar
